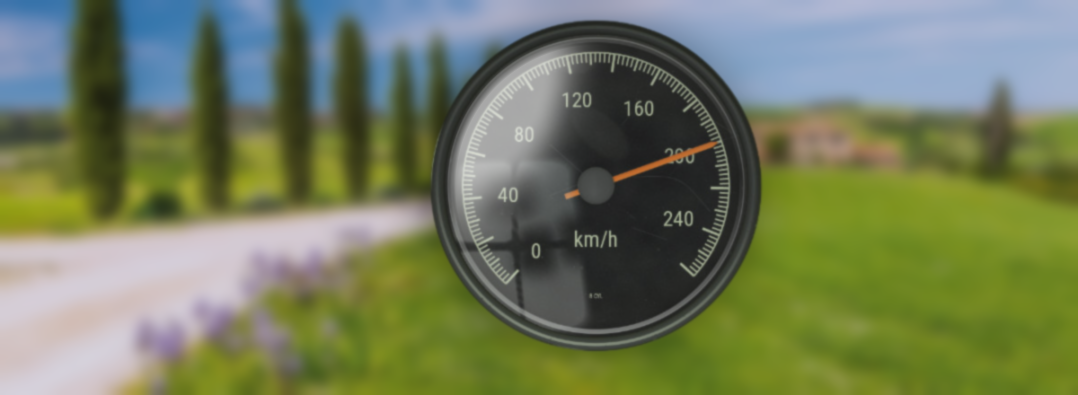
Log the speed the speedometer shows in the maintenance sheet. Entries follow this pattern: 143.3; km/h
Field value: 200; km/h
